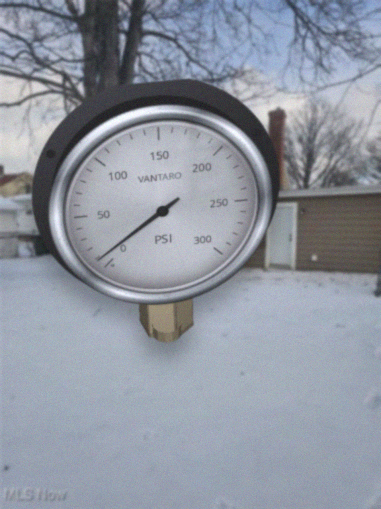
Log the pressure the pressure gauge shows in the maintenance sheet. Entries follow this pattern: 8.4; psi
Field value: 10; psi
